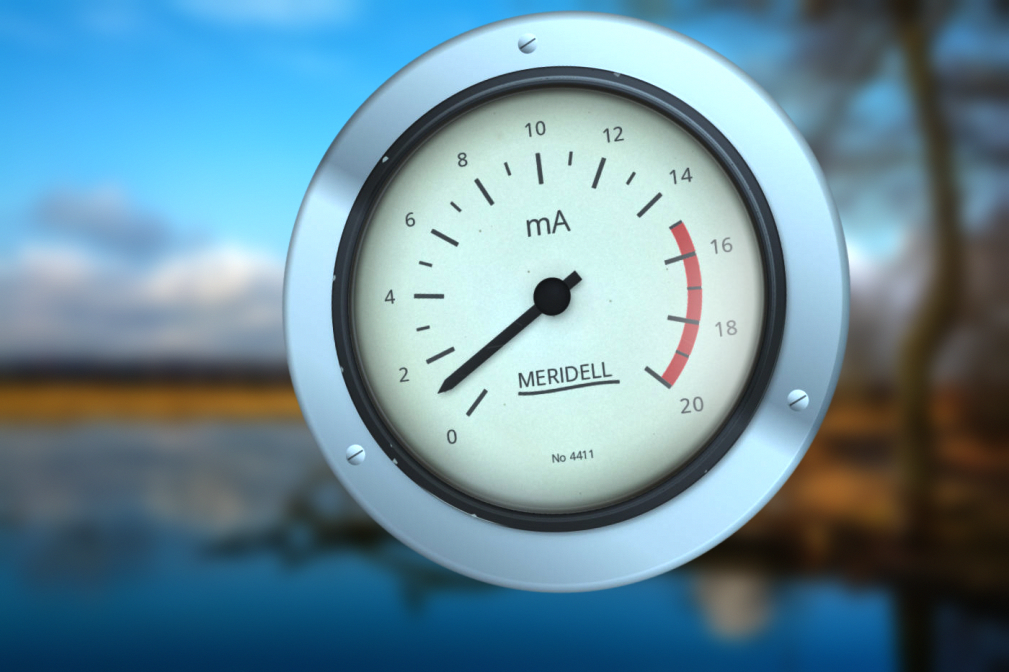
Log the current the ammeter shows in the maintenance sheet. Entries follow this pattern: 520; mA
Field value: 1; mA
